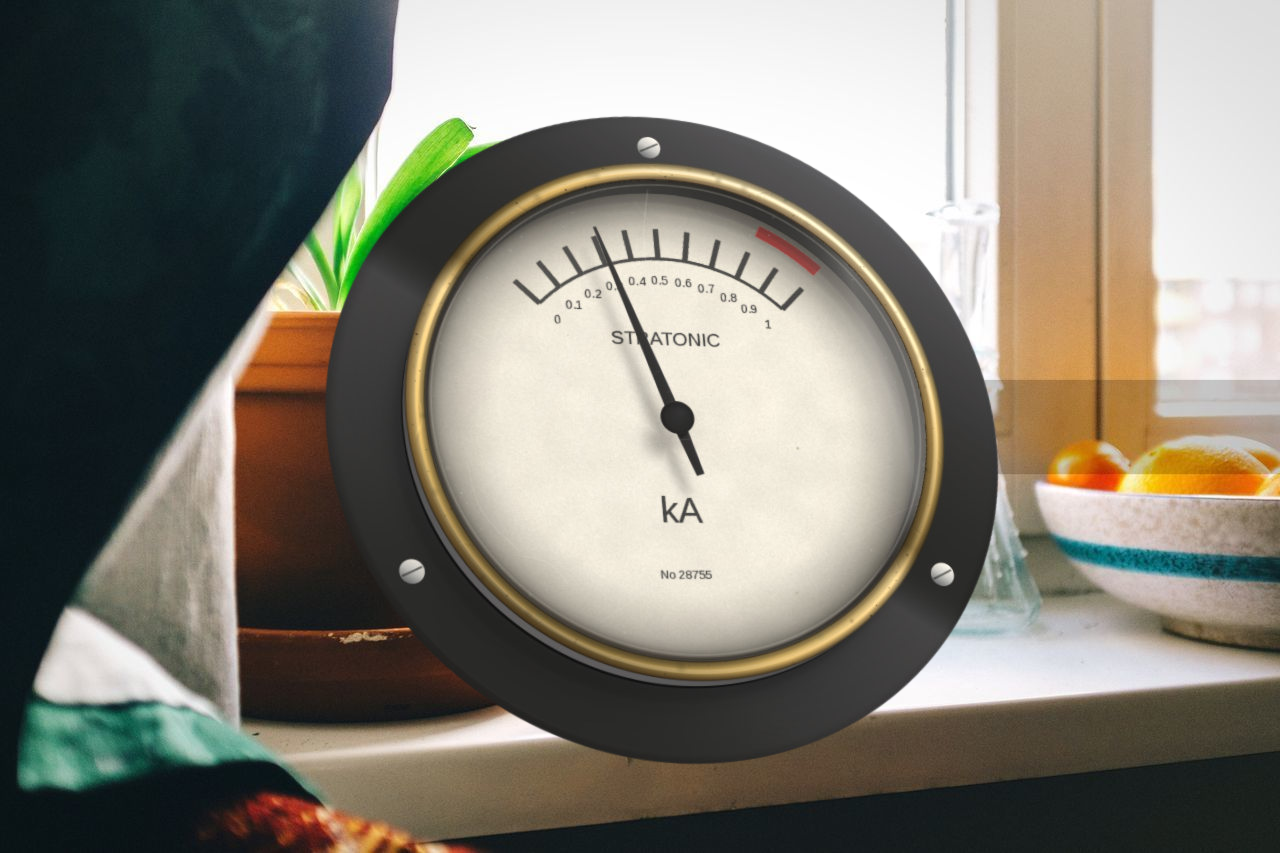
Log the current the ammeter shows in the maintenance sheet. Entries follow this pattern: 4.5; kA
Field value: 0.3; kA
